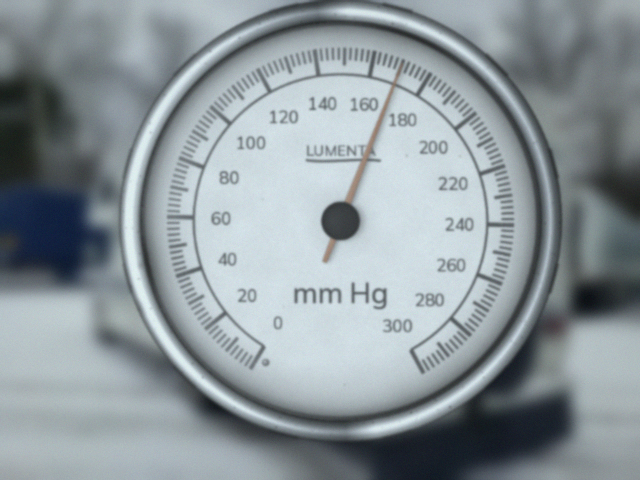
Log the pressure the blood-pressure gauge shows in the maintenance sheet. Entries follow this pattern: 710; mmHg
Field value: 170; mmHg
